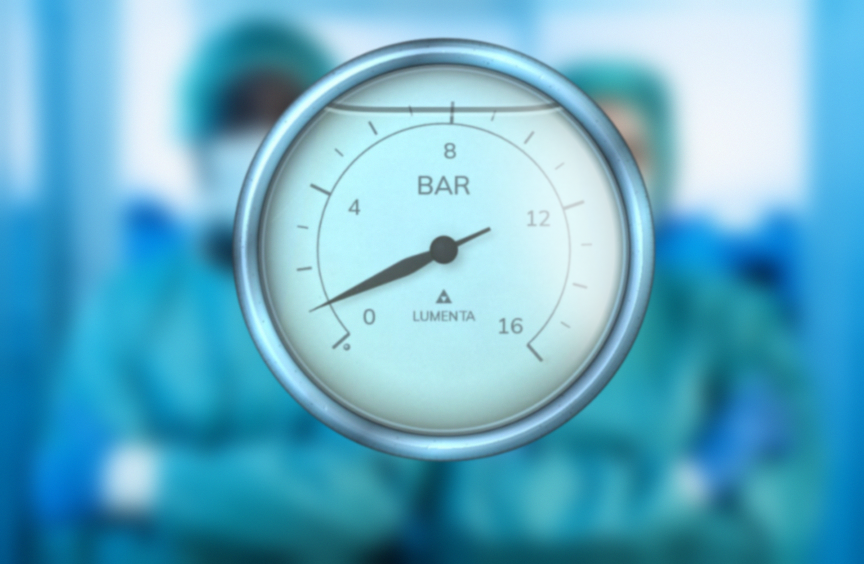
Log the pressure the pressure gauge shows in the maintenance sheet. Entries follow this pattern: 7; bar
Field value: 1; bar
